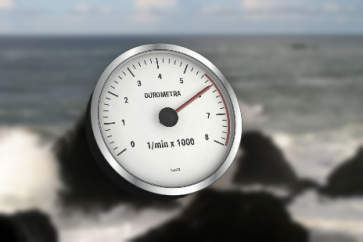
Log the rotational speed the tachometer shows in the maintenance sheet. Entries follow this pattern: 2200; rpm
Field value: 6000; rpm
